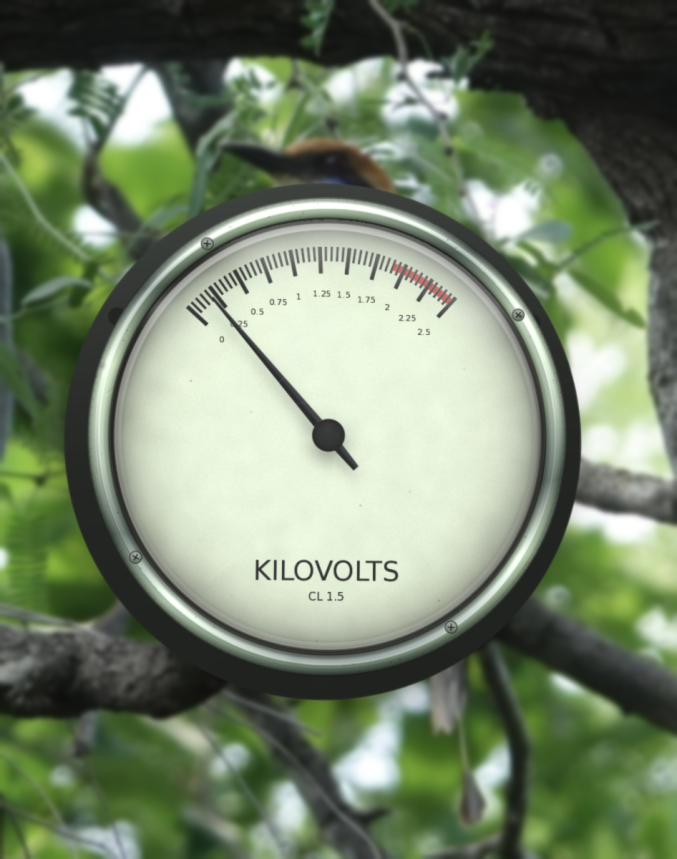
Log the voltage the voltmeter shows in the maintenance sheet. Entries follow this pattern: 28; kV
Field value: 0.2; kV
